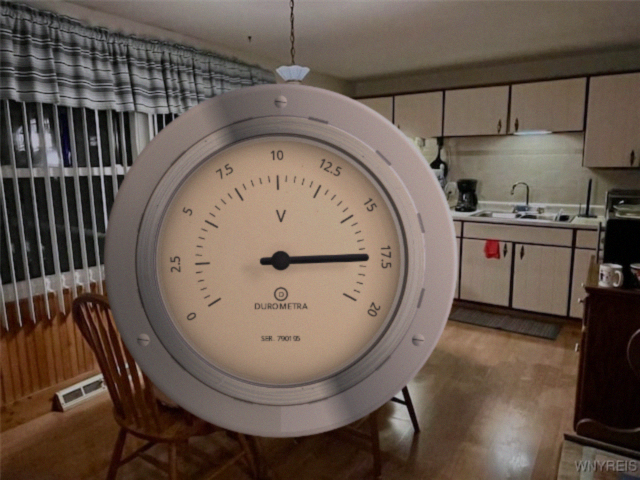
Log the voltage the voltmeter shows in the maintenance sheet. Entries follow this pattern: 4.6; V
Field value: 17.5; V
